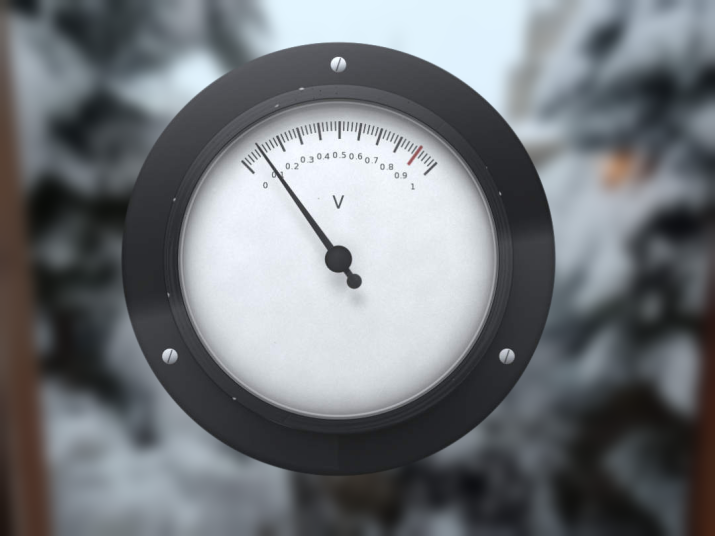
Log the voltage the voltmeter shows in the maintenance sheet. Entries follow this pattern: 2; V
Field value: 0.1; V
